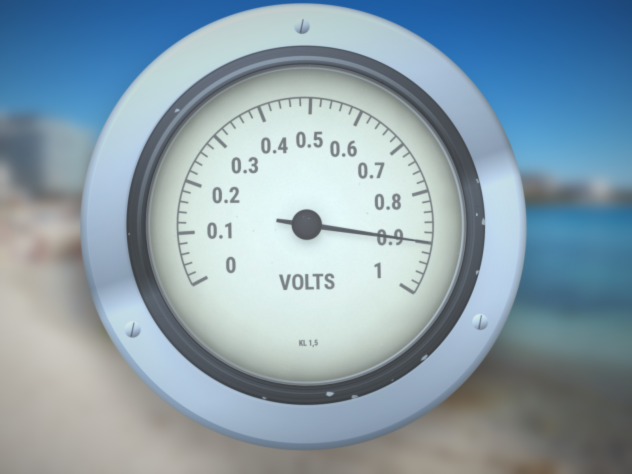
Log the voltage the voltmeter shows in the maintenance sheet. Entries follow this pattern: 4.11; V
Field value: 0.9; V
